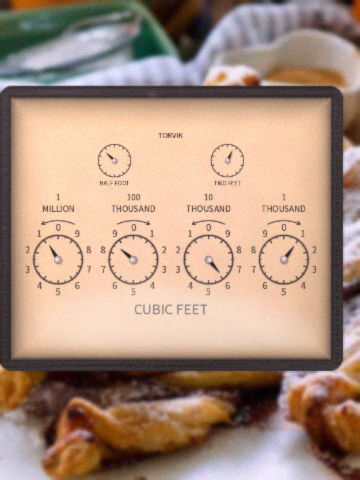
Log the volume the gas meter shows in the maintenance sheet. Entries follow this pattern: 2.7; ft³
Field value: 86100; ft³
